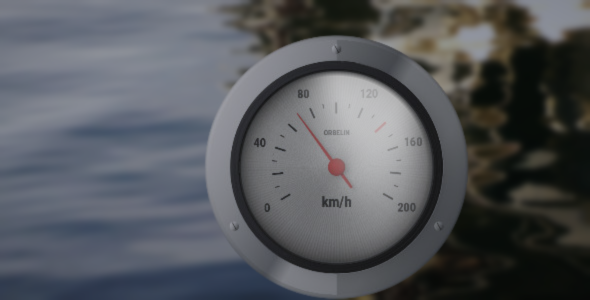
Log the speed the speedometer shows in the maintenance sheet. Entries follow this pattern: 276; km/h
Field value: 70; km/h
